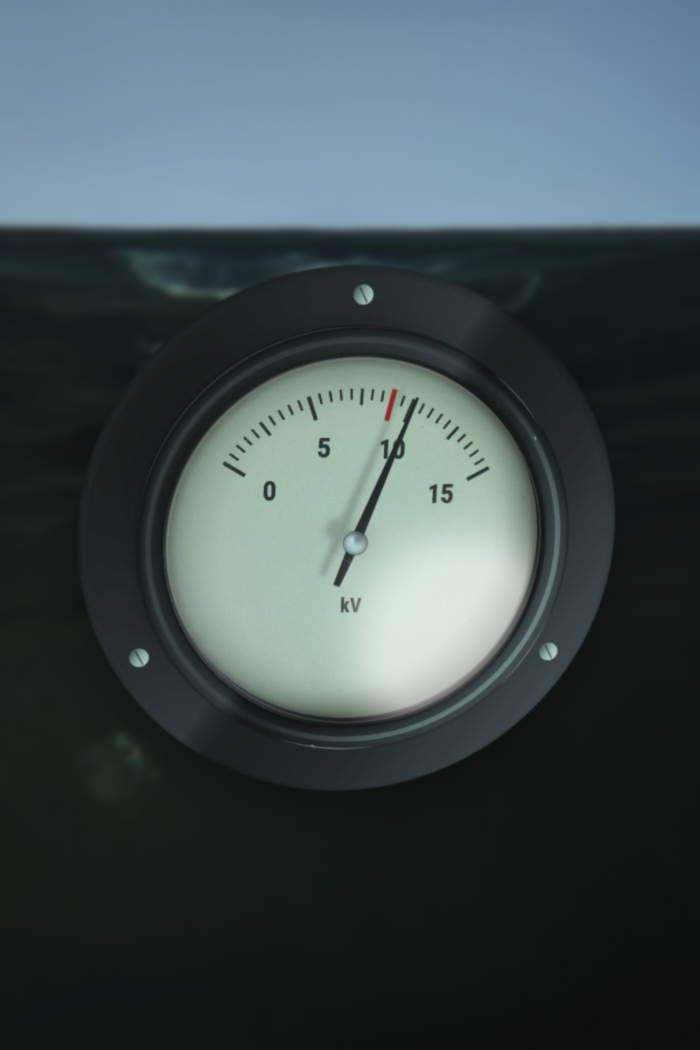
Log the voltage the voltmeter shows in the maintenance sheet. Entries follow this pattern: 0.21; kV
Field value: 10; kV
